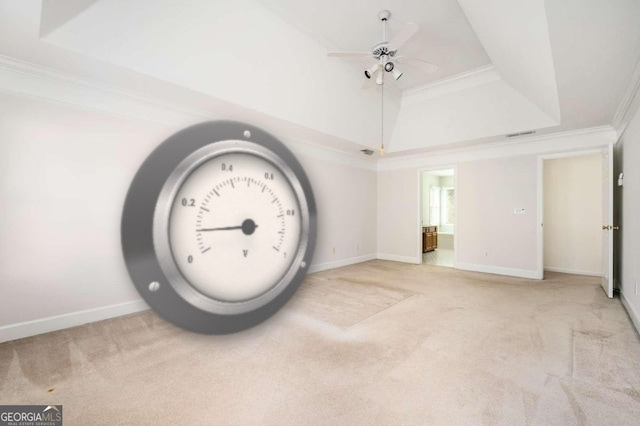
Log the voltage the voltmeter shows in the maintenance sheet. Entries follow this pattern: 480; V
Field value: 0.1; V
